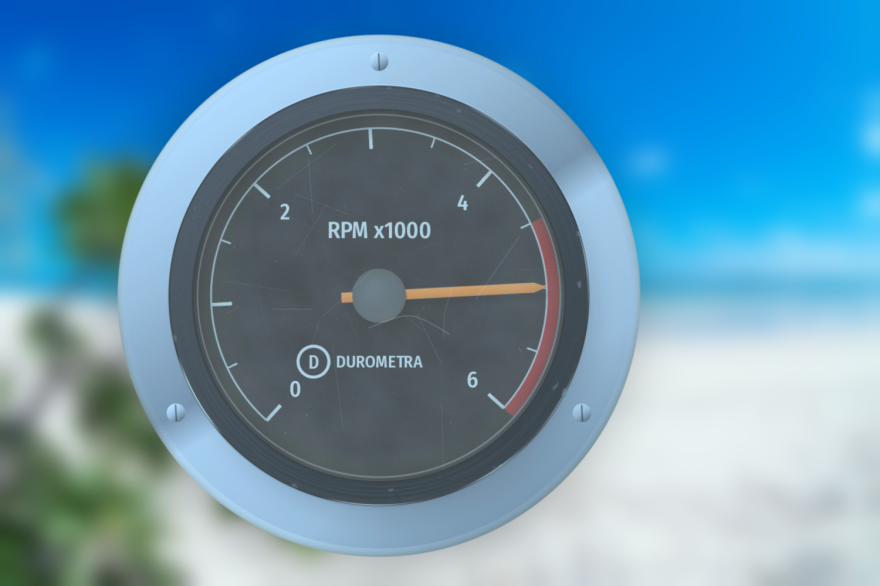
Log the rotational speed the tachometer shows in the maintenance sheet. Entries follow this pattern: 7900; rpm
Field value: 5000; rpm
